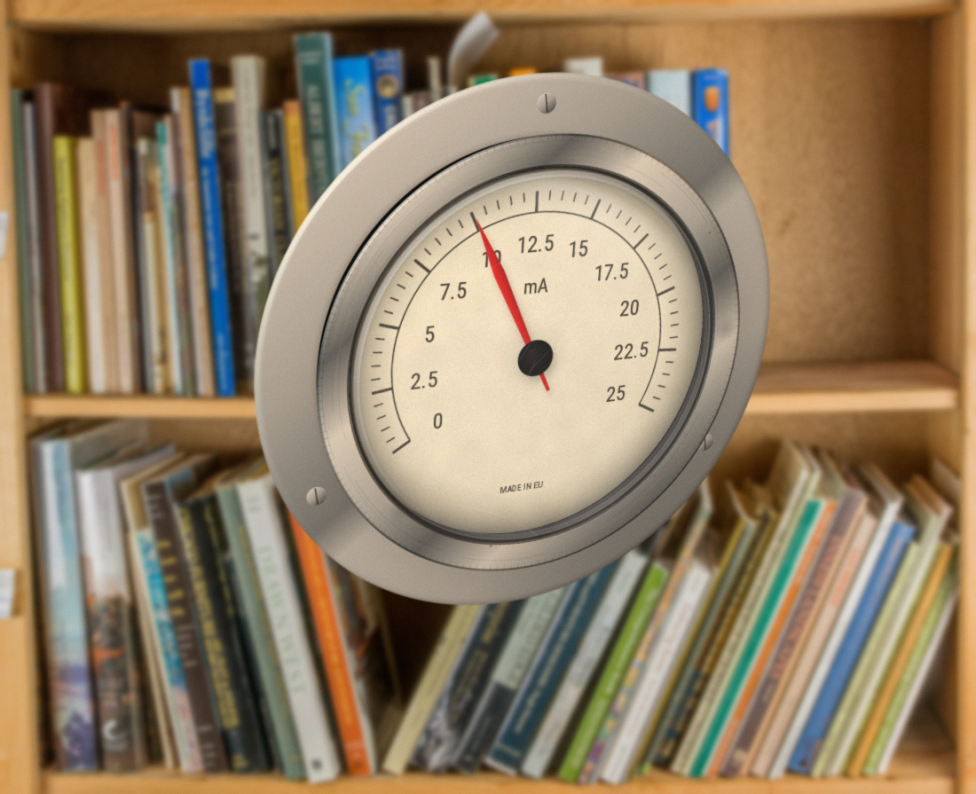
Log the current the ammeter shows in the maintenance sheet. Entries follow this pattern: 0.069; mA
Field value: 10; mA
